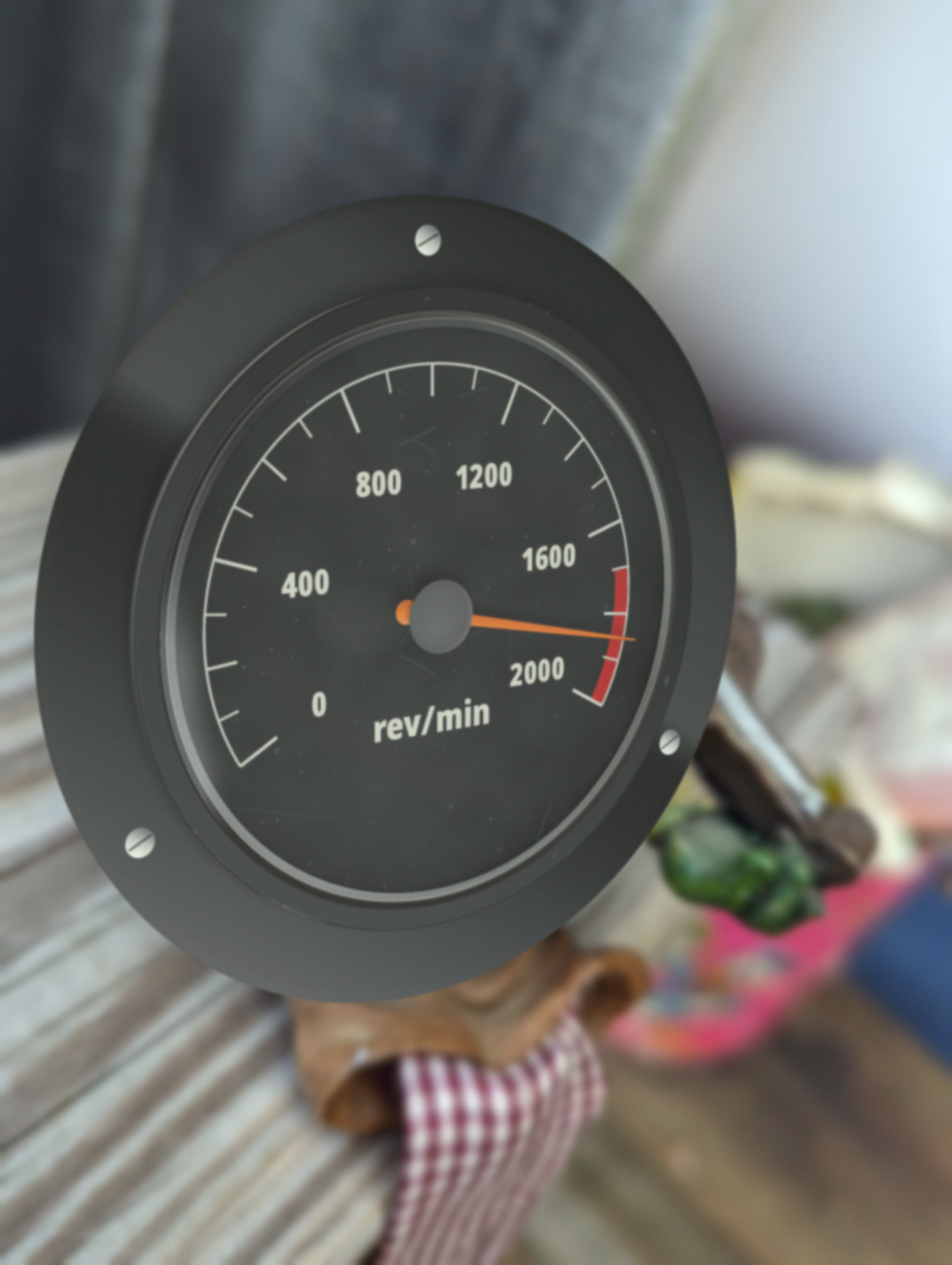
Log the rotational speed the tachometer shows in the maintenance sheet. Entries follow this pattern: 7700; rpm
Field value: 1850; rpm
